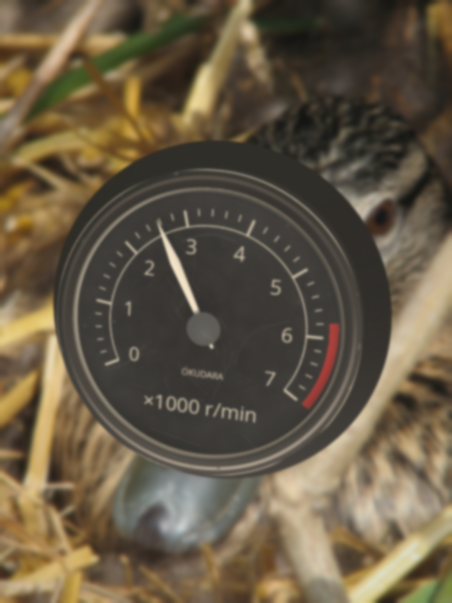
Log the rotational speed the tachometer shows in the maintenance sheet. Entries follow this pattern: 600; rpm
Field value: 2600; rpm
